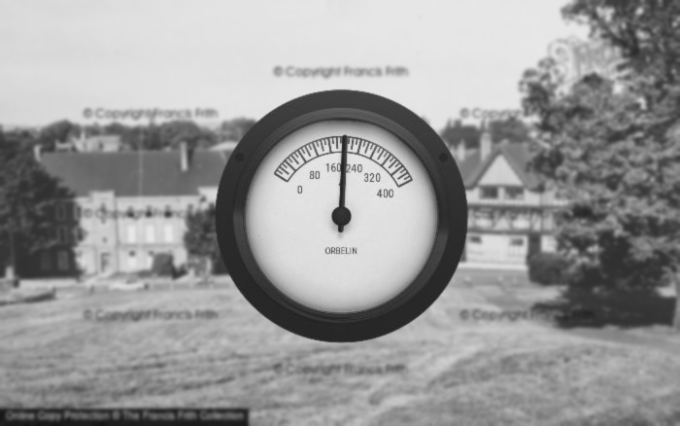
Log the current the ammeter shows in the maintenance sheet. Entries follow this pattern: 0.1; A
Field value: 200; A
